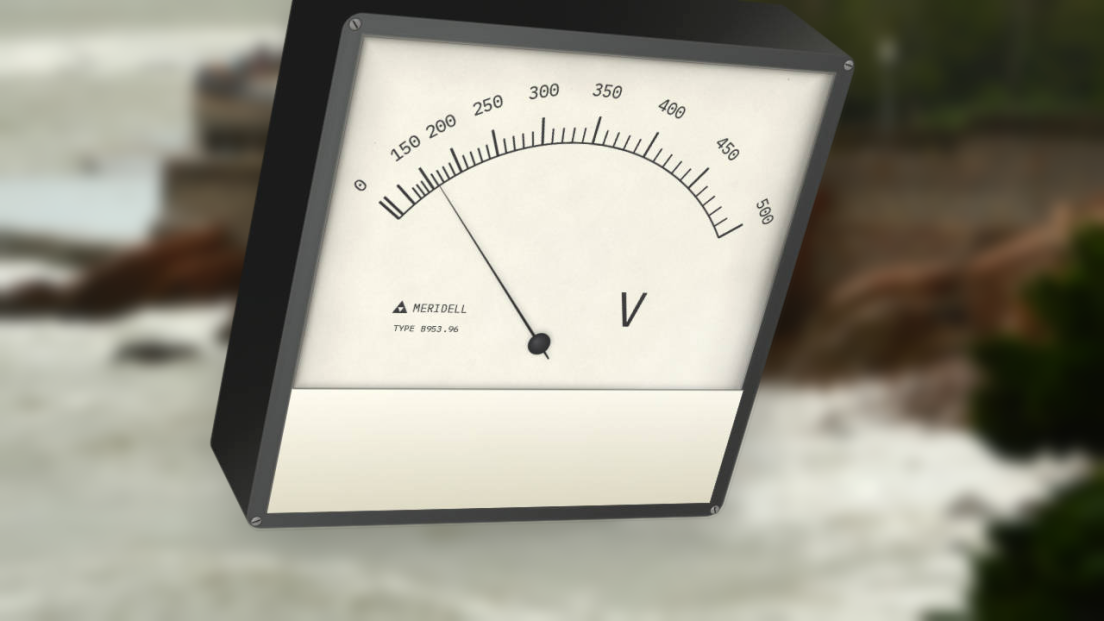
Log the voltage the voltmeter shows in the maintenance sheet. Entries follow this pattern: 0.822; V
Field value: 160; V
